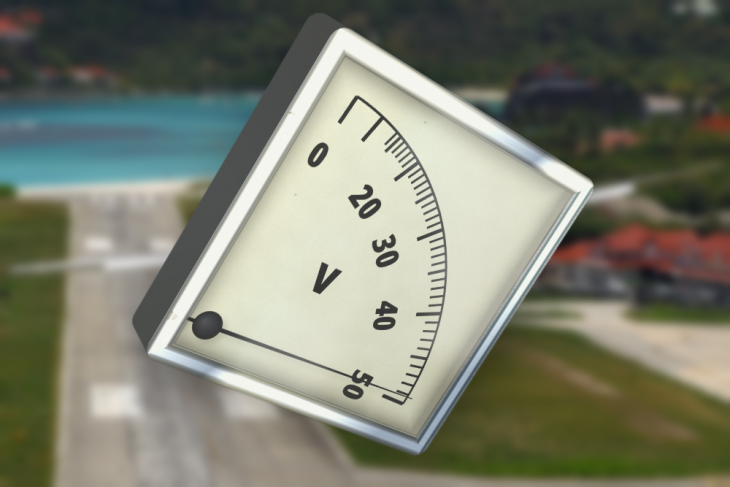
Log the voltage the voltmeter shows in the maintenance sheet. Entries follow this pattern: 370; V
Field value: 49; V
